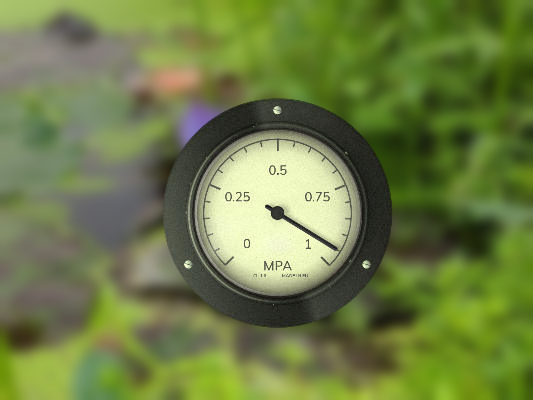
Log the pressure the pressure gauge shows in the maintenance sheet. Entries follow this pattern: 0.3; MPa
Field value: 0.95; MPa
